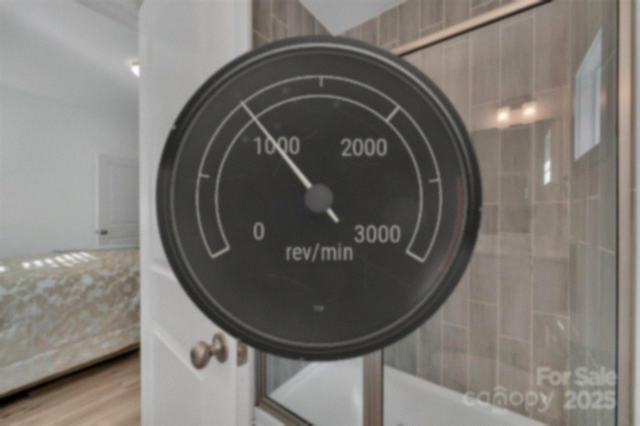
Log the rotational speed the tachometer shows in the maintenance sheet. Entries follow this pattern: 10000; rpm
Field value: 1000; rpm
